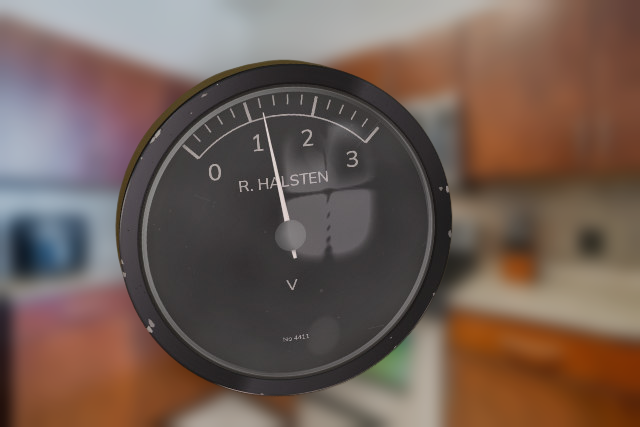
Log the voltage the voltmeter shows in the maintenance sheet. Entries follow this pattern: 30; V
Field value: 1.2; V
